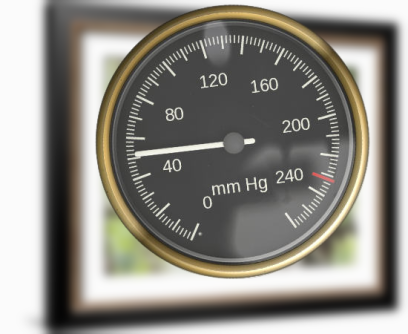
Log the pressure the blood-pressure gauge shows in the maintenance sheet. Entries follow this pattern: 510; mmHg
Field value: 52; mmHg
